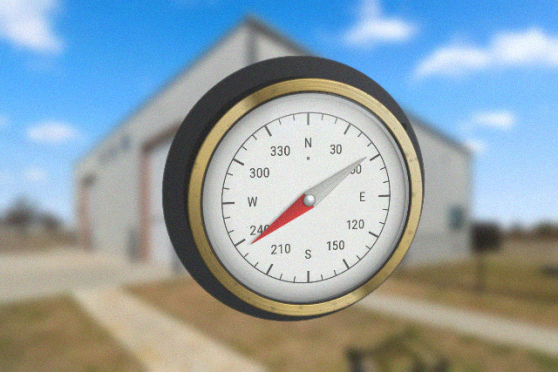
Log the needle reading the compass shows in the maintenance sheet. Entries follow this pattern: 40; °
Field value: 235; °
